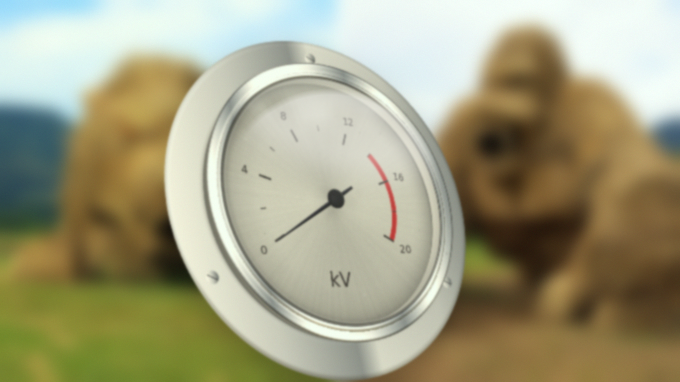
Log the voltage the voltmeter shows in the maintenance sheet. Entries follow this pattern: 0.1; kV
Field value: 0; kV
